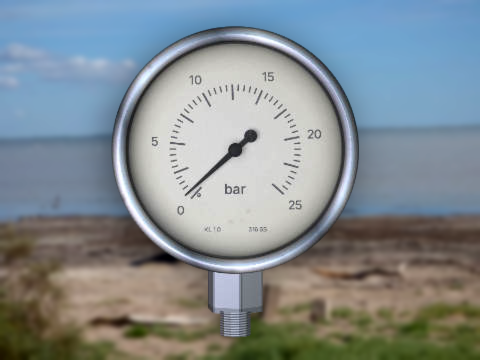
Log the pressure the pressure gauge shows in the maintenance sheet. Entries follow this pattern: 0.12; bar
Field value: 0.5; bar
